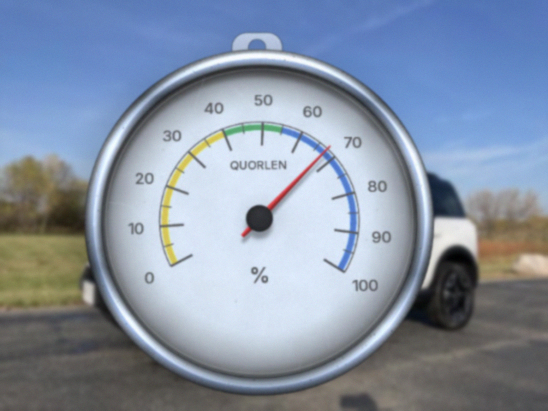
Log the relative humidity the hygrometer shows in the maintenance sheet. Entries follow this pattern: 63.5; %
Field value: 67.5; %
